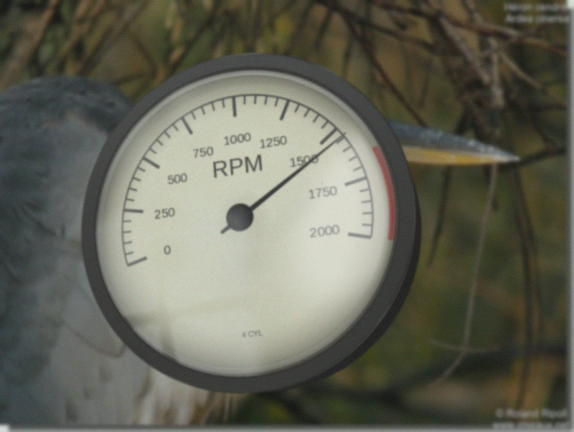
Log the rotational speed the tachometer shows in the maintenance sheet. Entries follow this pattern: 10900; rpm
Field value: 1550; rpm
